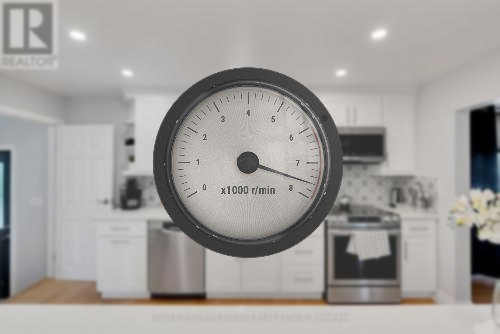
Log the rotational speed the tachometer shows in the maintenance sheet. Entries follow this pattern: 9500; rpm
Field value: 7600; rpm
